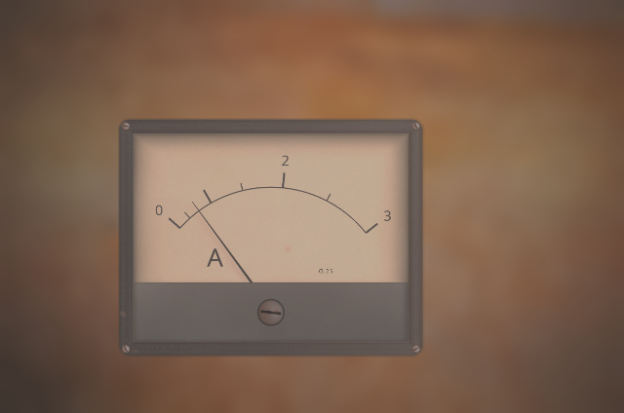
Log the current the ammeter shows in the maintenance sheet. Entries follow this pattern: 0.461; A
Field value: 0.75; A
